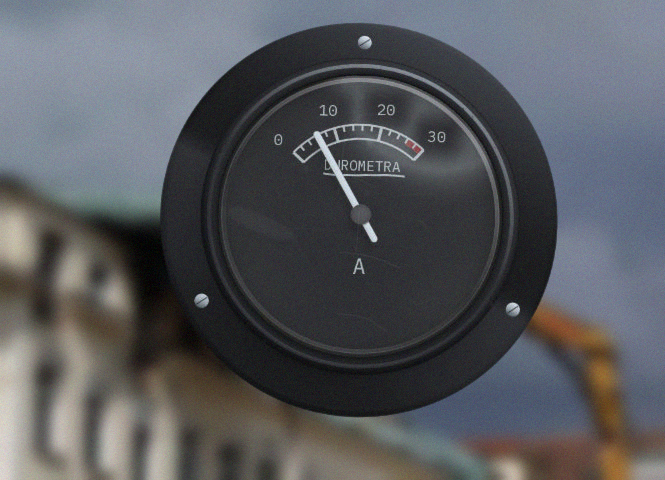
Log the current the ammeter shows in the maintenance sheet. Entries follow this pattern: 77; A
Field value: 6; A
